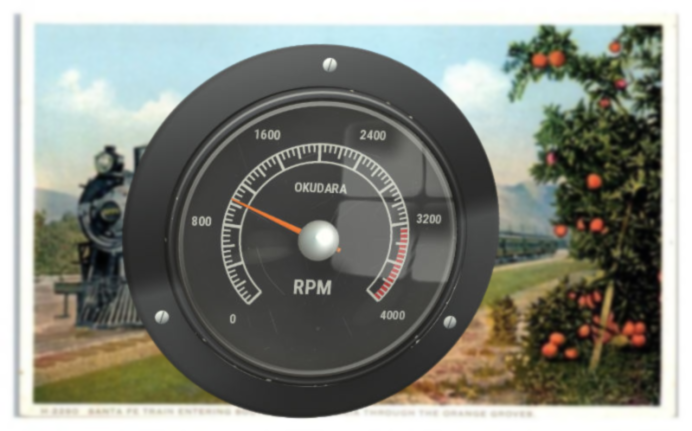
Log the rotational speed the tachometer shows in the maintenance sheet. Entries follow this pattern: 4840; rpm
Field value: 1050; rpm
